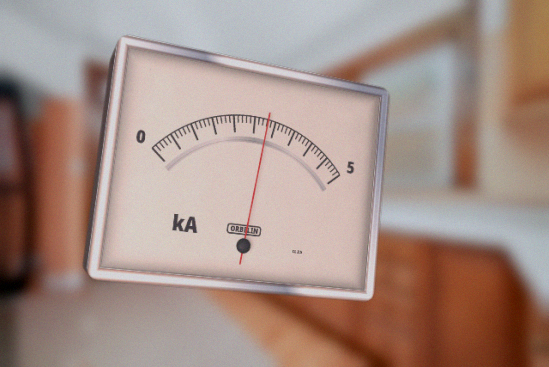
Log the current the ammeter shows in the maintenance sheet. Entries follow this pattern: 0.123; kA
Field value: 2.8; kA
